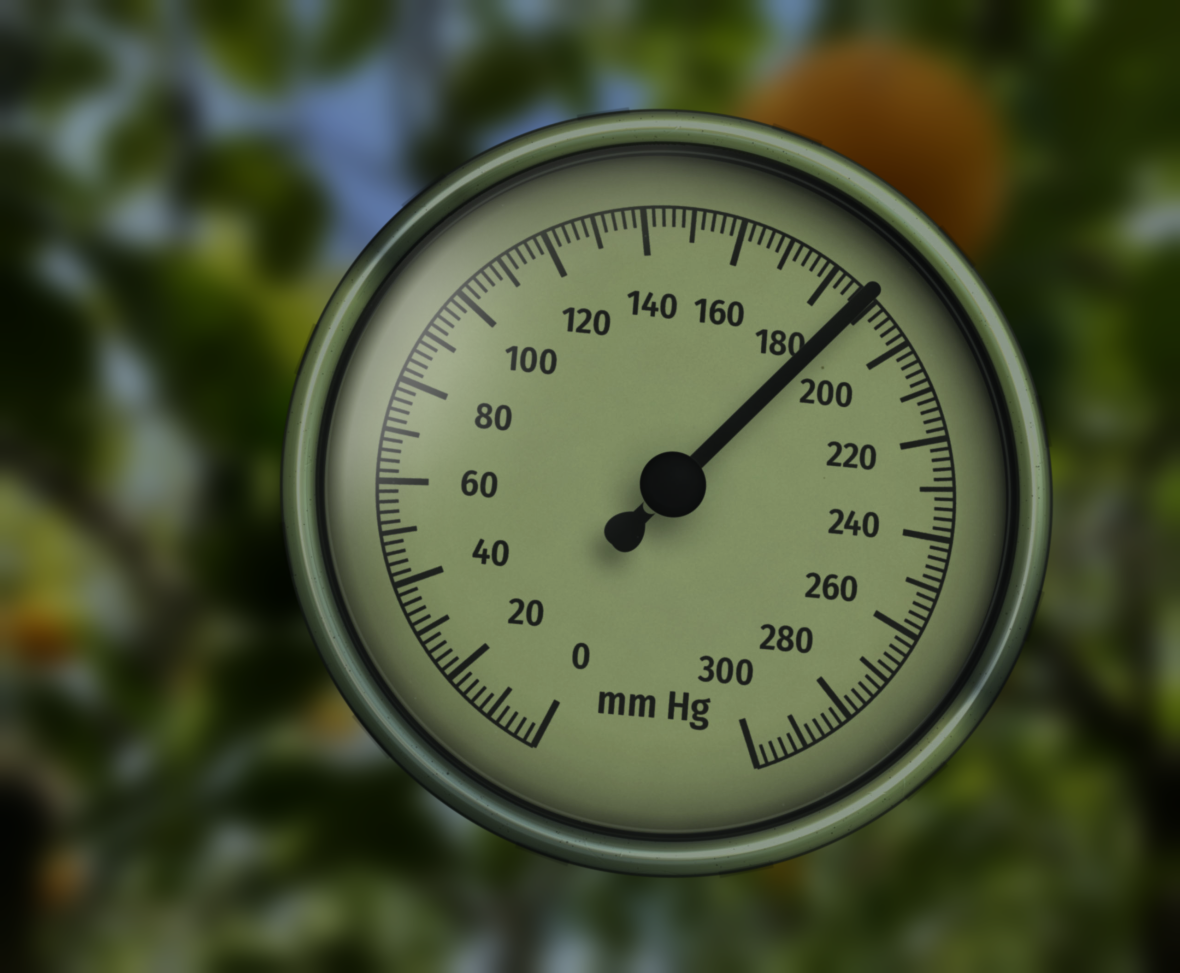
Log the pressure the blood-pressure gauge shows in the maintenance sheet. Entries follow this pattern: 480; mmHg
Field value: 188; mmHg
